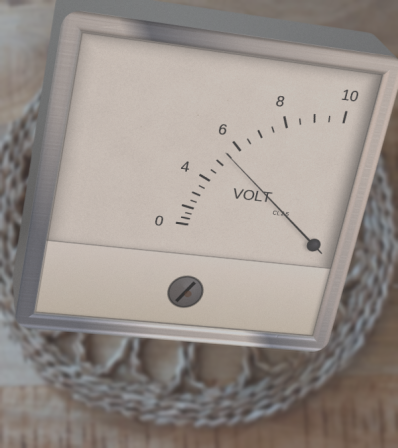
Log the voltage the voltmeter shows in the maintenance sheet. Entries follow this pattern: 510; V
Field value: 5.5; V
